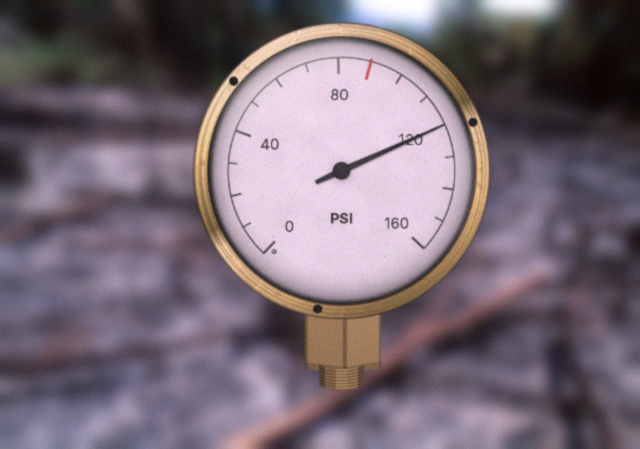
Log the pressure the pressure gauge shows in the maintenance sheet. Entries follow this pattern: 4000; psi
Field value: 120; psi
